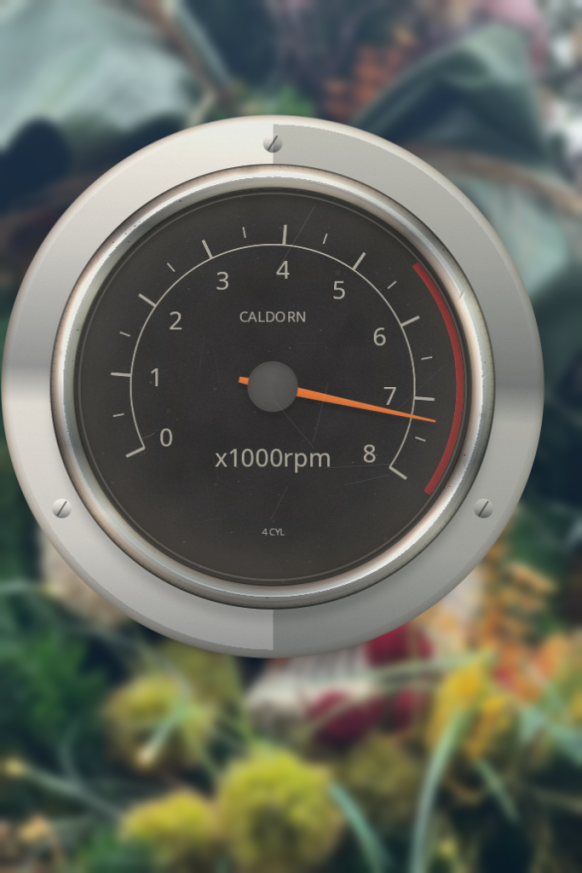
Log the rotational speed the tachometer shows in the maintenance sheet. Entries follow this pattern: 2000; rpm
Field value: 7250; rpm
